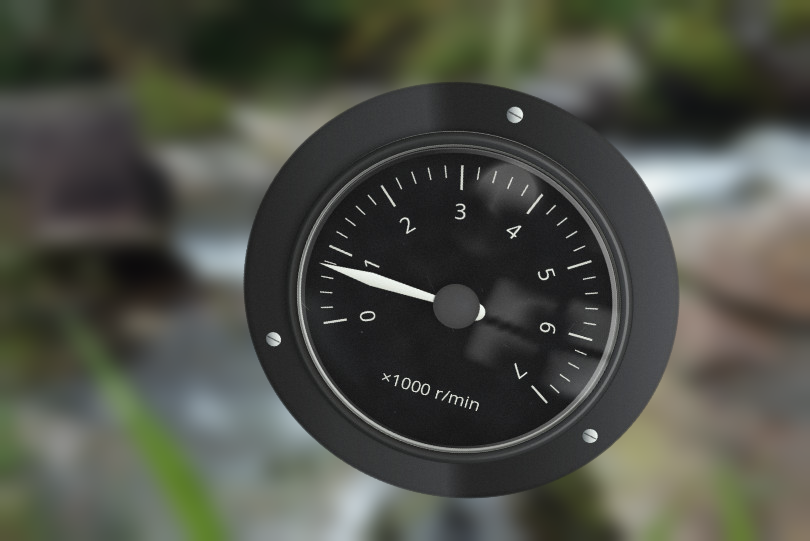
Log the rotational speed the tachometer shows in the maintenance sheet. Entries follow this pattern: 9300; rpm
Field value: 800; rpm
